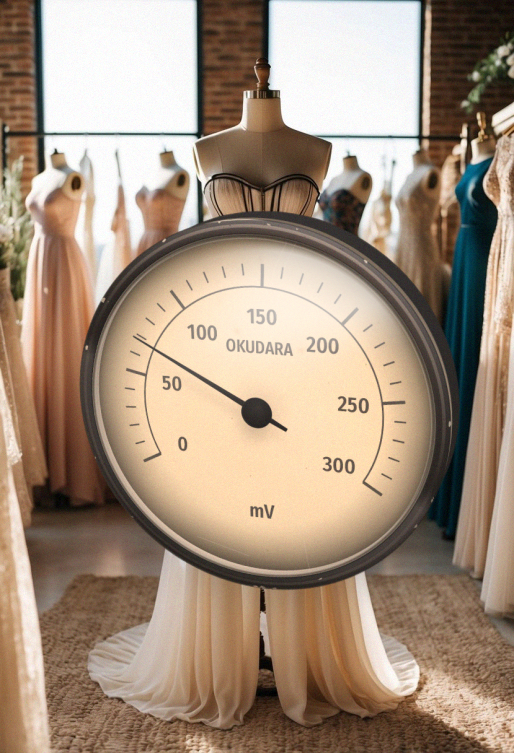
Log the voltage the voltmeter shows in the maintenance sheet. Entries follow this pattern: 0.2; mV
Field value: 70; mV
